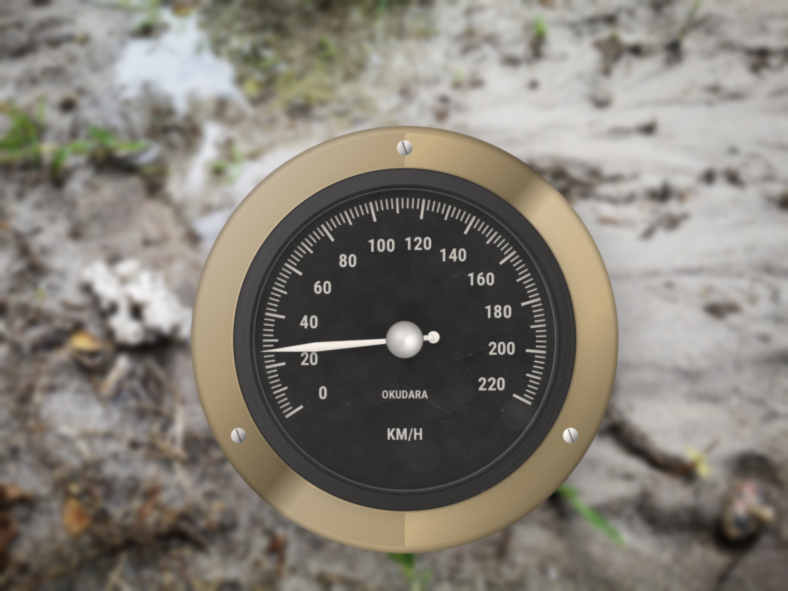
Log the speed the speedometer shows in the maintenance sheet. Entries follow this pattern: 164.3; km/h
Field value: 26; km/h
